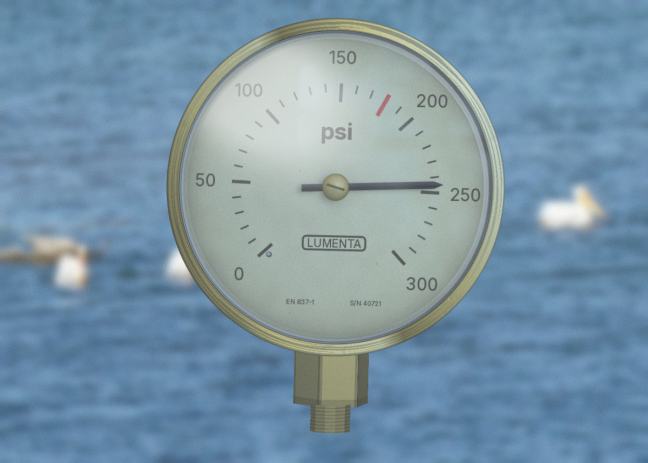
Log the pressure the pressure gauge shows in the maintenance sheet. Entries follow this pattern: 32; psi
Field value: 245; psi
